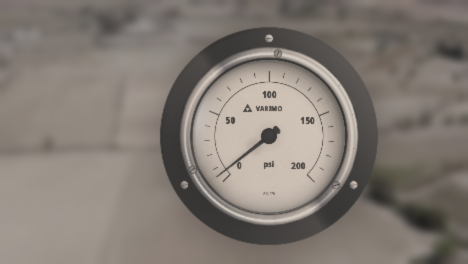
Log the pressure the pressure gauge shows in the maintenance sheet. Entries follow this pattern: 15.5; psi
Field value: 5; psi
